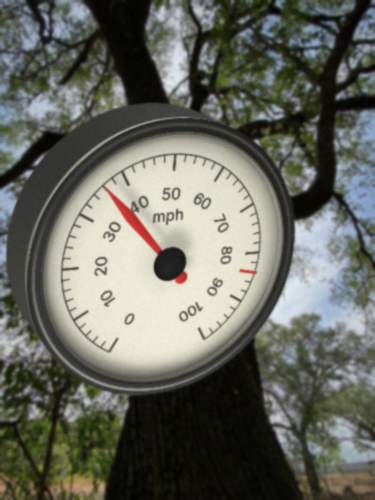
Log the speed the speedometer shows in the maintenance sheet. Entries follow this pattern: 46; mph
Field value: 36; mph
